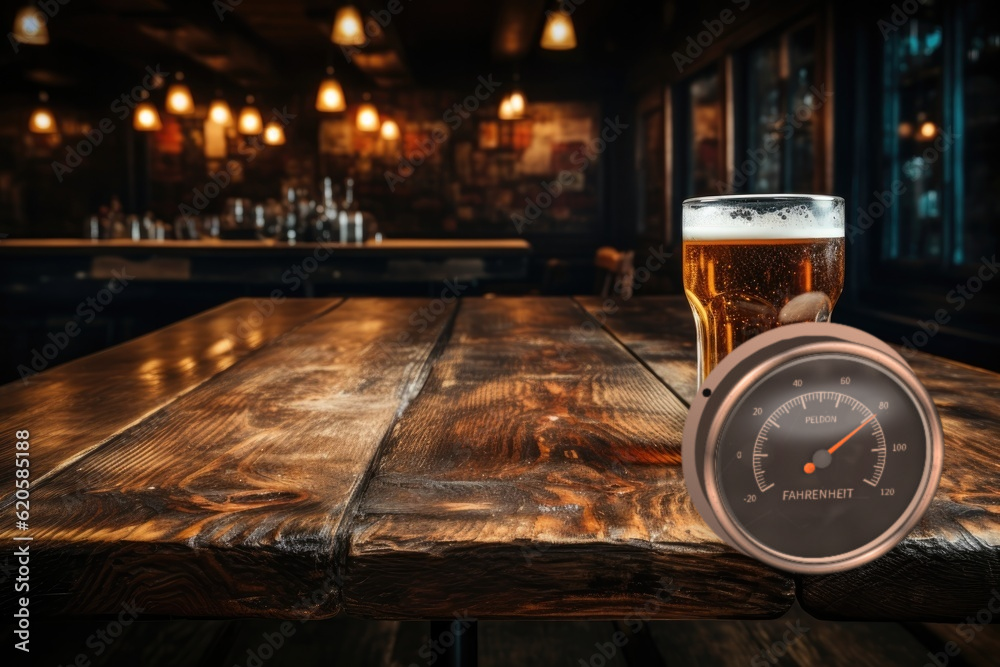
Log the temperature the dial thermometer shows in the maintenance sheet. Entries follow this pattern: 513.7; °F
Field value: 80; °F
